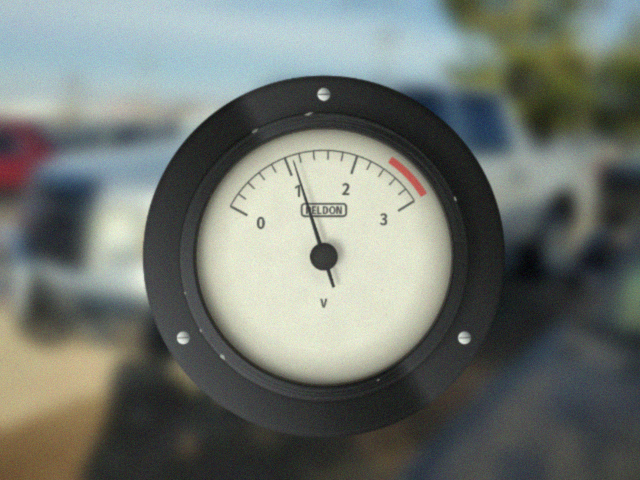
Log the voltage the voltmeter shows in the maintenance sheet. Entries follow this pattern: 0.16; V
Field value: 1.1; V
